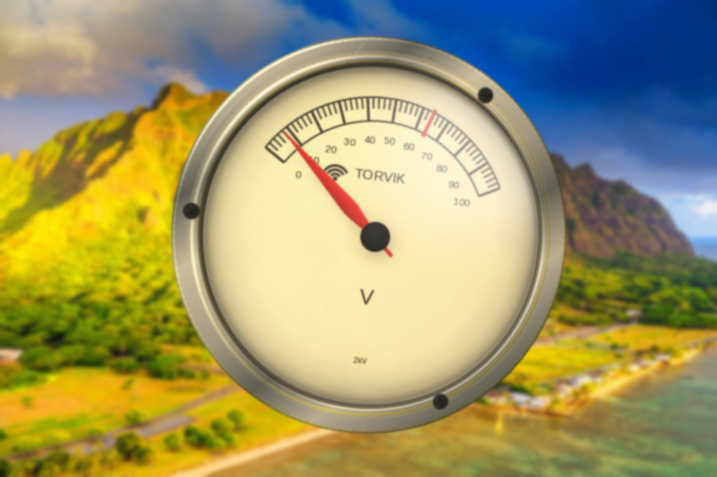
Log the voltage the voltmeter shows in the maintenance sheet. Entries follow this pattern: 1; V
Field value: 8; V
